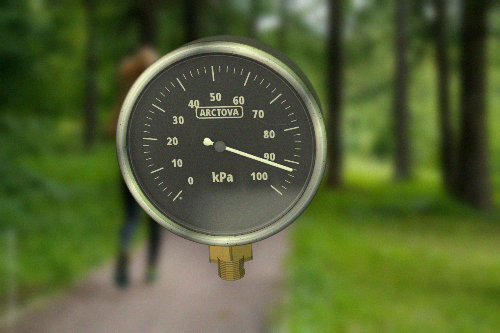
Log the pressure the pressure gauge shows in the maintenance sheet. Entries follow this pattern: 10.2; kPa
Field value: 92; kPa
